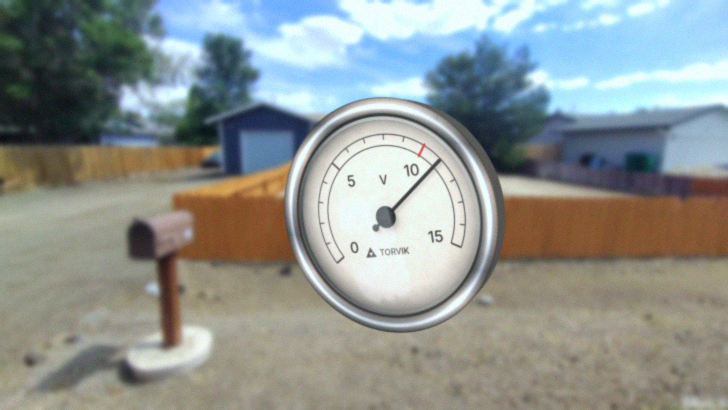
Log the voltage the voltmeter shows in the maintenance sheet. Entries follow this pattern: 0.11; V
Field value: 11; V
